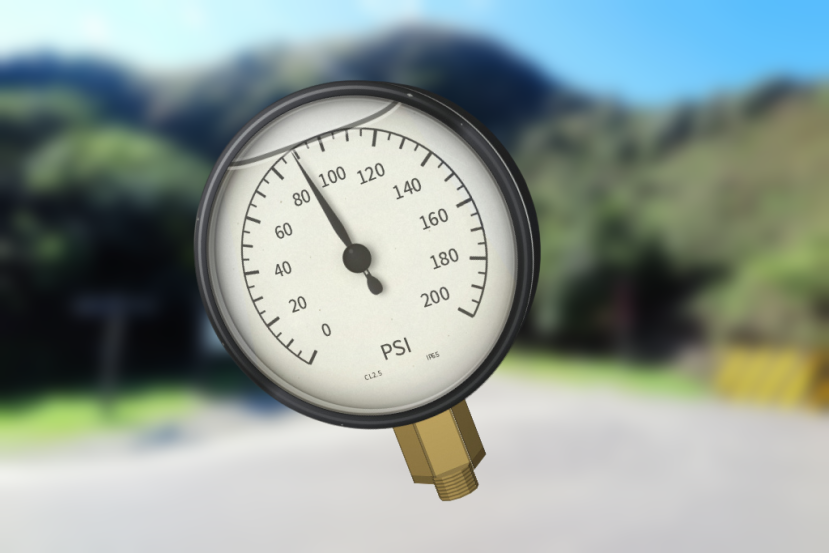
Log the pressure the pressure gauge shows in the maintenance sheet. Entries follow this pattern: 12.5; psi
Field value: 90; psi
